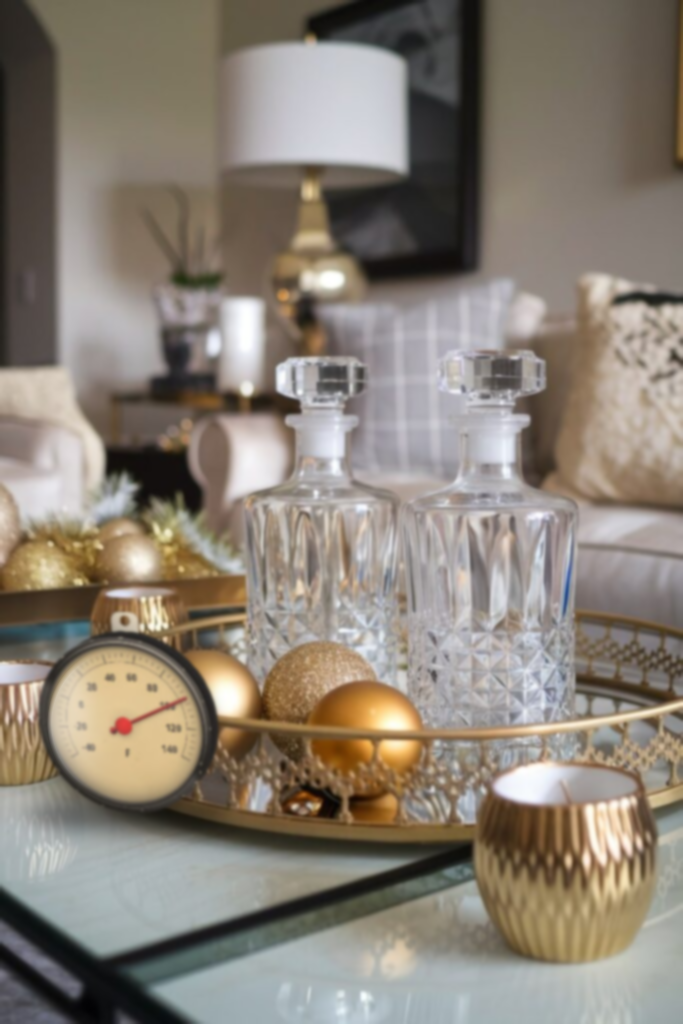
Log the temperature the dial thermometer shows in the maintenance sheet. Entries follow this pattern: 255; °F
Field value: 100; °F
